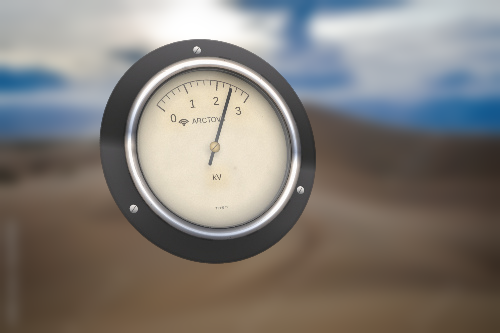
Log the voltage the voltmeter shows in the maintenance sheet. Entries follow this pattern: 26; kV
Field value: 2.4; kV
